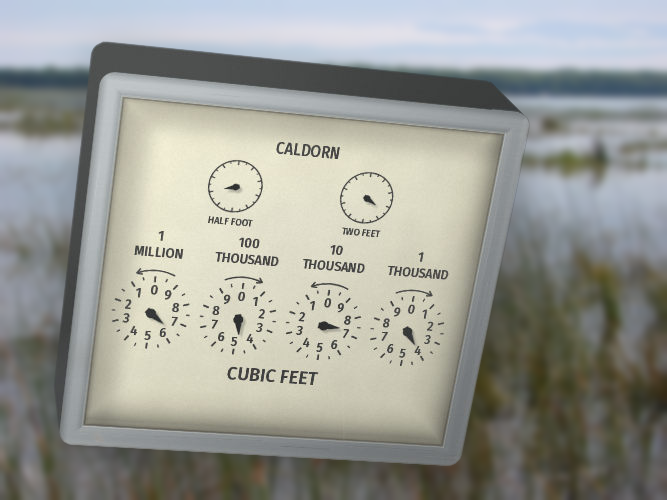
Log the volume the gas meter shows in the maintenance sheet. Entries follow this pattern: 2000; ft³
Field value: 647400; ft³
